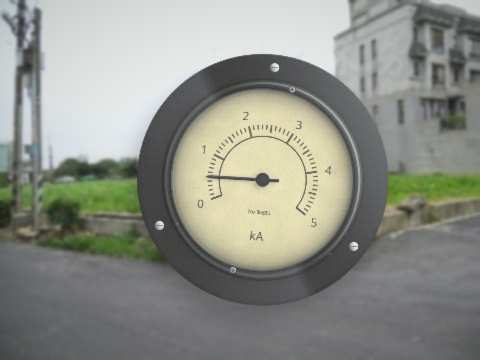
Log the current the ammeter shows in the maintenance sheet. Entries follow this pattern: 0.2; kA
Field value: 0.5; kA
